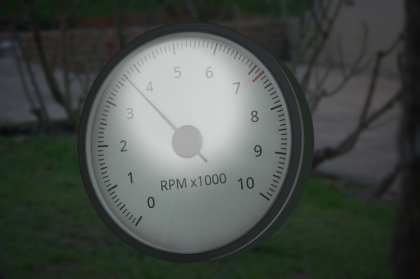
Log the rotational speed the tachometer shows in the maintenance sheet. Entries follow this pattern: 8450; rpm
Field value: 3700; rpm
